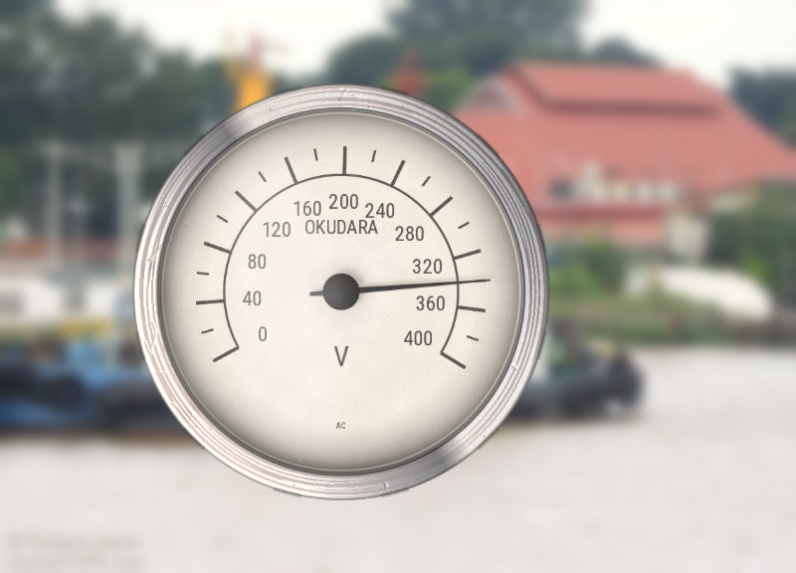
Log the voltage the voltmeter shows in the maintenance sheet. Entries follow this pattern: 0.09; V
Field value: 340; V
